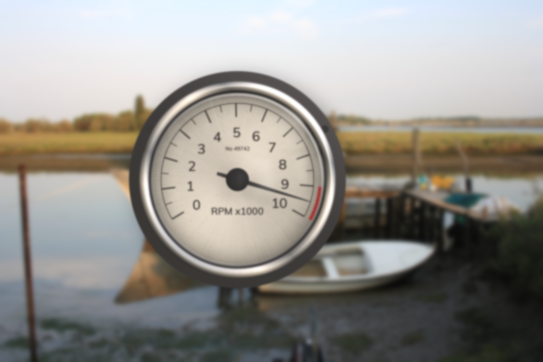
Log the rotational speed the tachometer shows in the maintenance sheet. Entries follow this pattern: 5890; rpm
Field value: 9500; rpm
